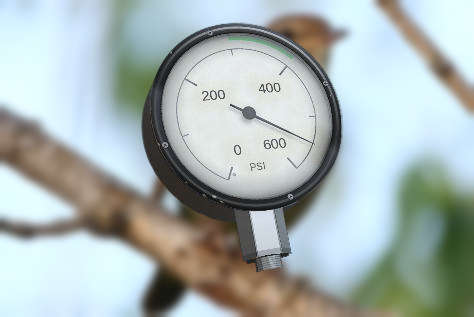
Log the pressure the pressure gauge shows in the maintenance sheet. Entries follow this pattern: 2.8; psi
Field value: 550; psi
